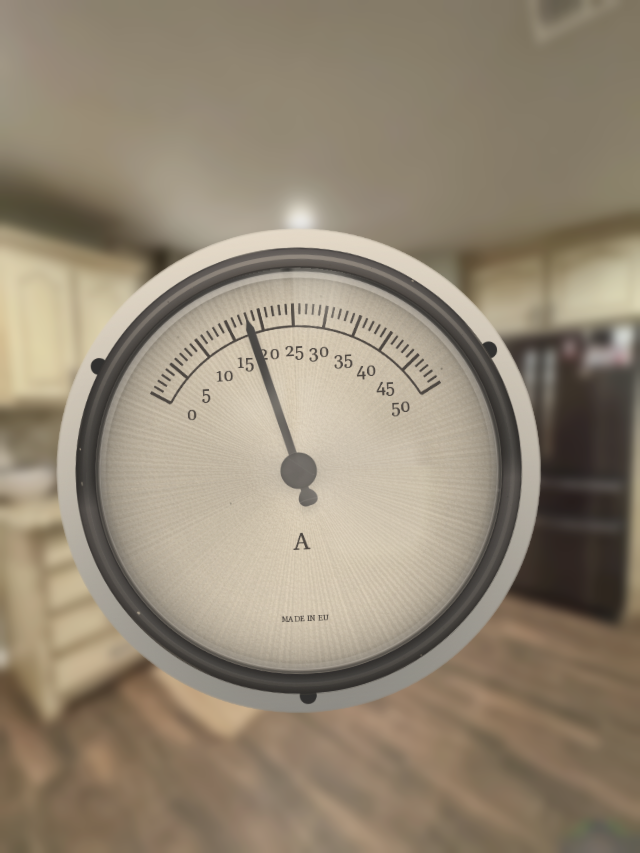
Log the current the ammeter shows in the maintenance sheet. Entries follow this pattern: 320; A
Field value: 18; A
